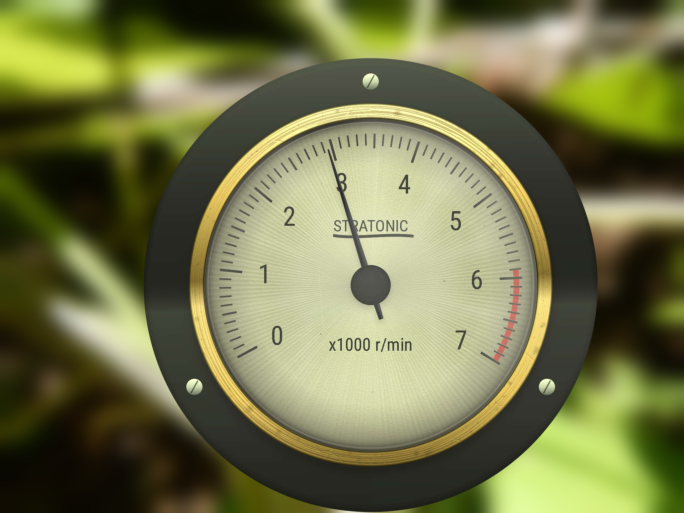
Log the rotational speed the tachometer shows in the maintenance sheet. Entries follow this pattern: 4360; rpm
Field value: 2950; rpm
